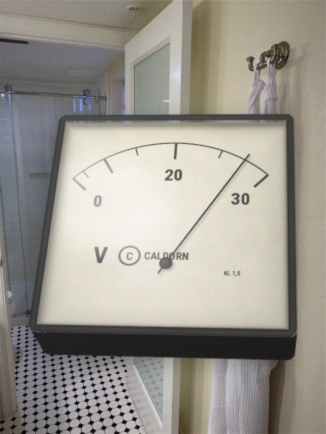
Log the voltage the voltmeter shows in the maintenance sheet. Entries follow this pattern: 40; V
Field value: 27.5; V
